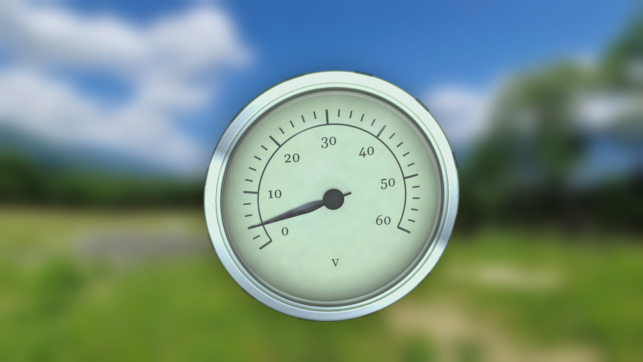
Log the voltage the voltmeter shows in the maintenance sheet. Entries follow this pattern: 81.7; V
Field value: 4; V
